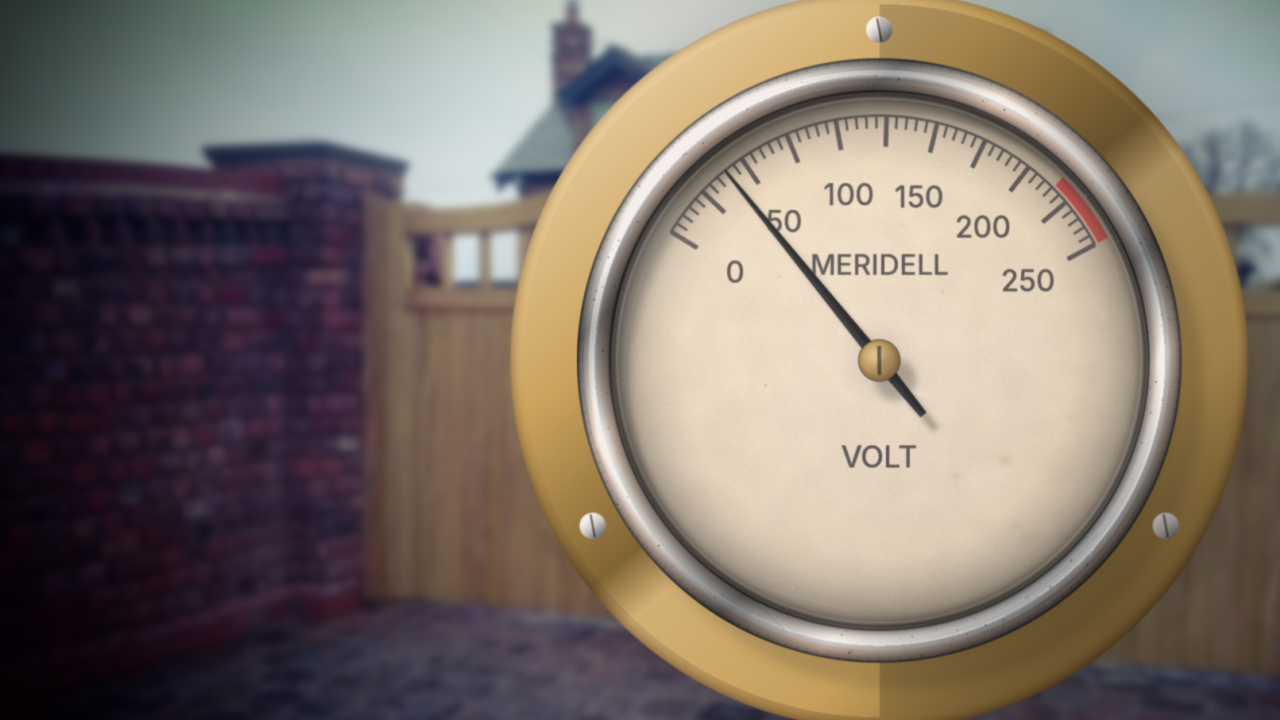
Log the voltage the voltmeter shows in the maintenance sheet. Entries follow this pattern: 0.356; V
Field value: 40; V
